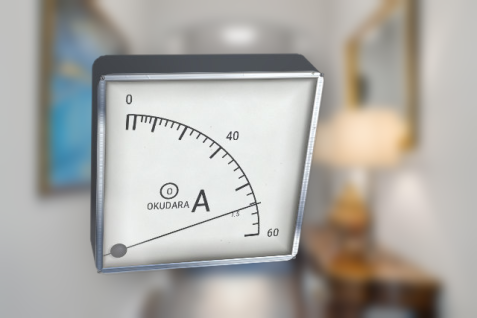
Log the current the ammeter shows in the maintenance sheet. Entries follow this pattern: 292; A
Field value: 54; A
